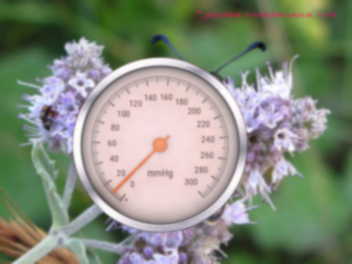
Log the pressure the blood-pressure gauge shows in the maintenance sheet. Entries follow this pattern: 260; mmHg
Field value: 10; mmHg
